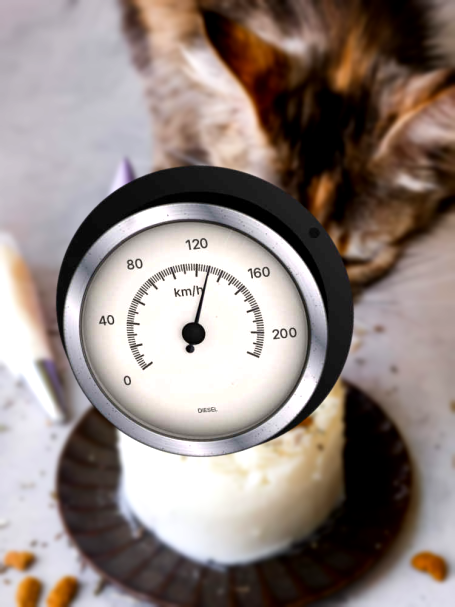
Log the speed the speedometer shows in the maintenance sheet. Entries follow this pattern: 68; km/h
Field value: 130; km/h
